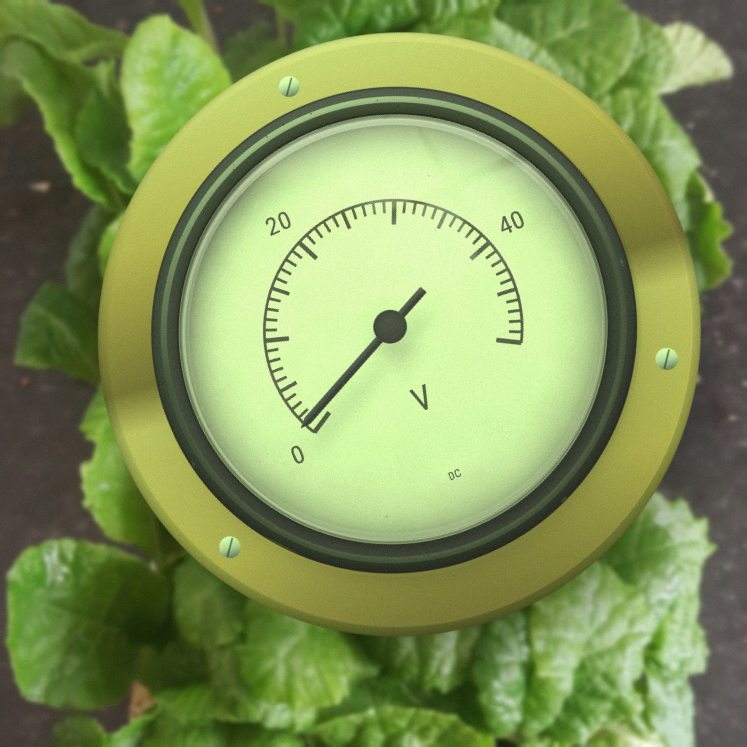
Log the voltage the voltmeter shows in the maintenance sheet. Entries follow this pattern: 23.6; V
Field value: 1; V
